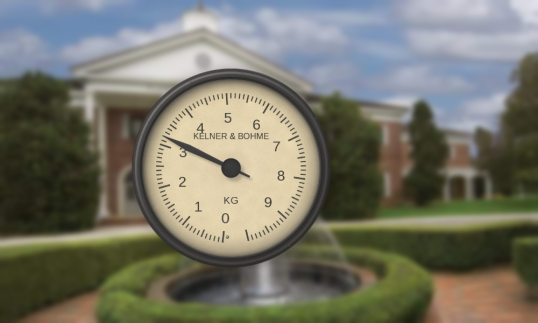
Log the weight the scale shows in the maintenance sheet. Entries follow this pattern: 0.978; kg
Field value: 3.2; kg
